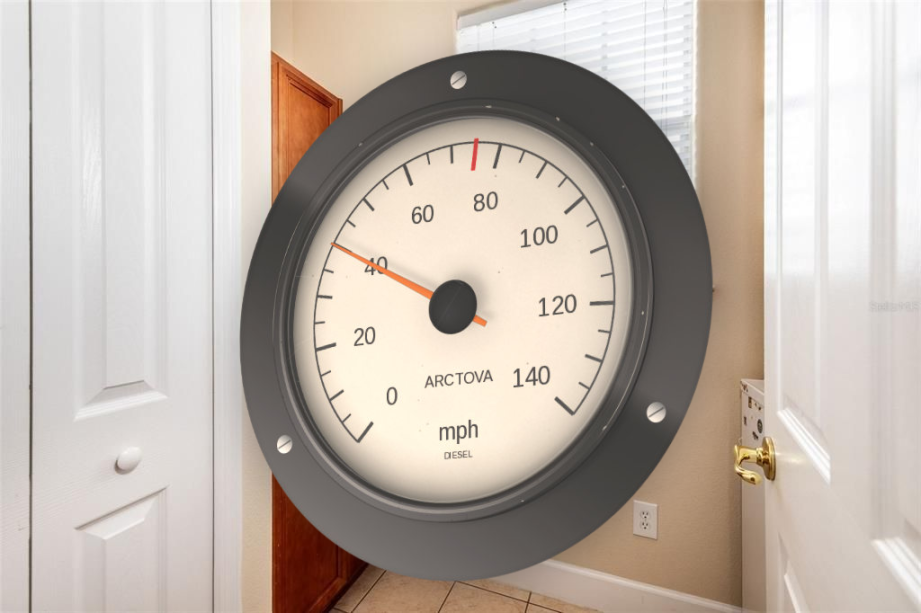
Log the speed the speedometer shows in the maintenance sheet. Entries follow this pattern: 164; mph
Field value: 40; mph
